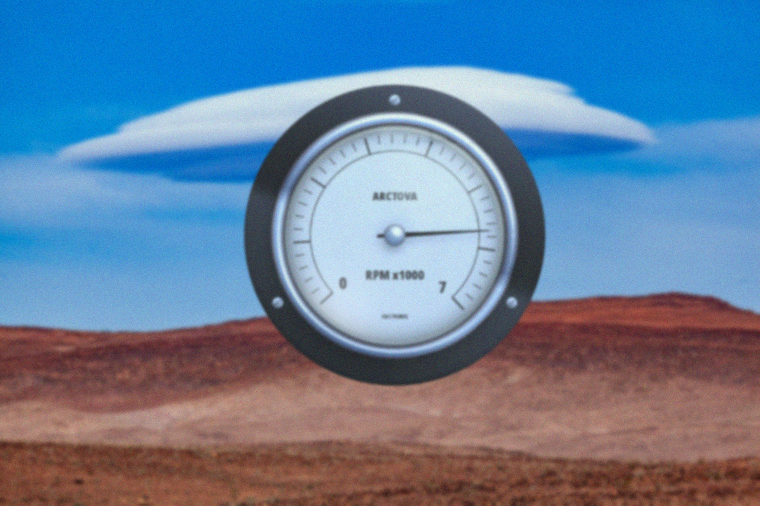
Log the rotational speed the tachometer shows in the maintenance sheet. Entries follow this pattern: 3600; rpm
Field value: 5700; rpm
